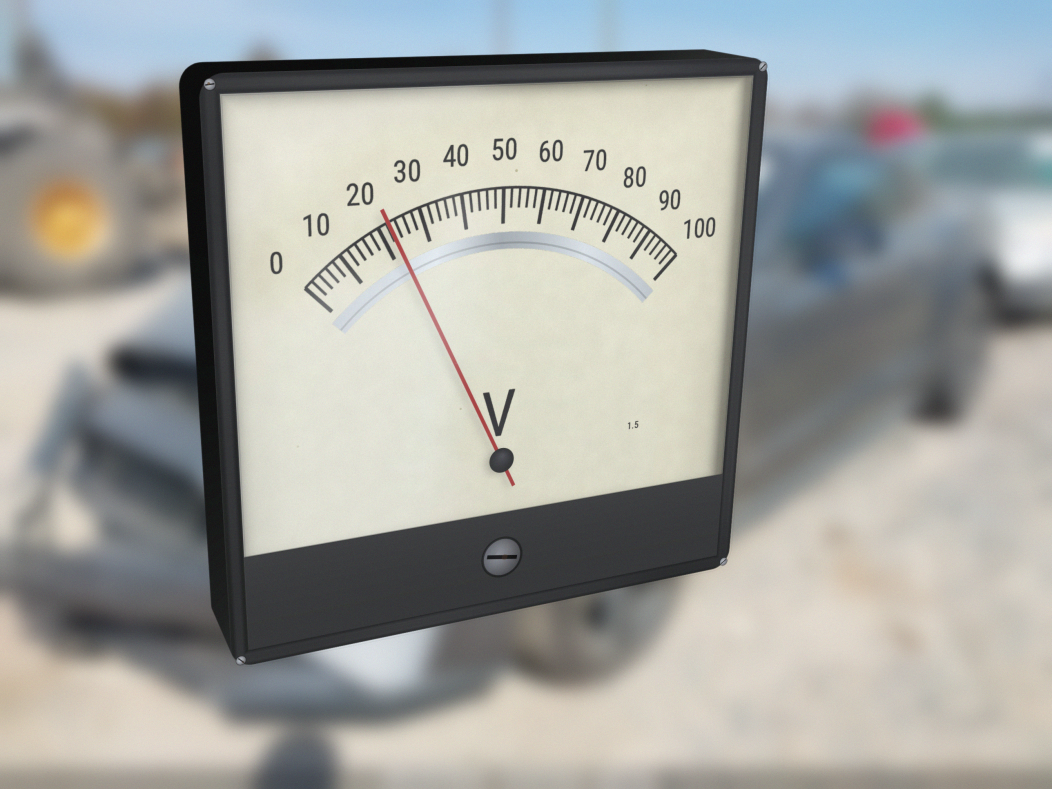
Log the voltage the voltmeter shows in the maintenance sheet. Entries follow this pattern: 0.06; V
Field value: 22; V
